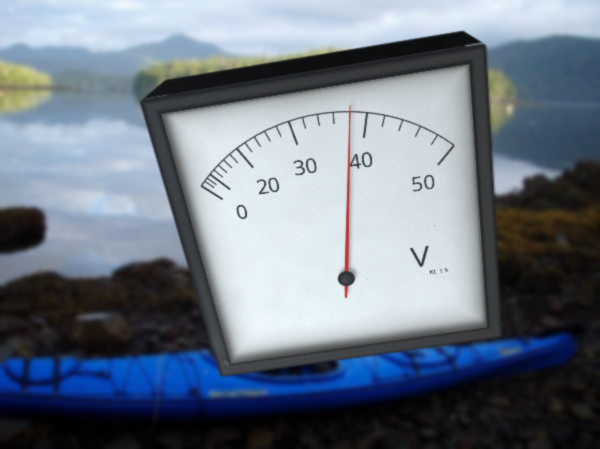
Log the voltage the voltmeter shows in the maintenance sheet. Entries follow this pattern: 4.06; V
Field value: 38; V
